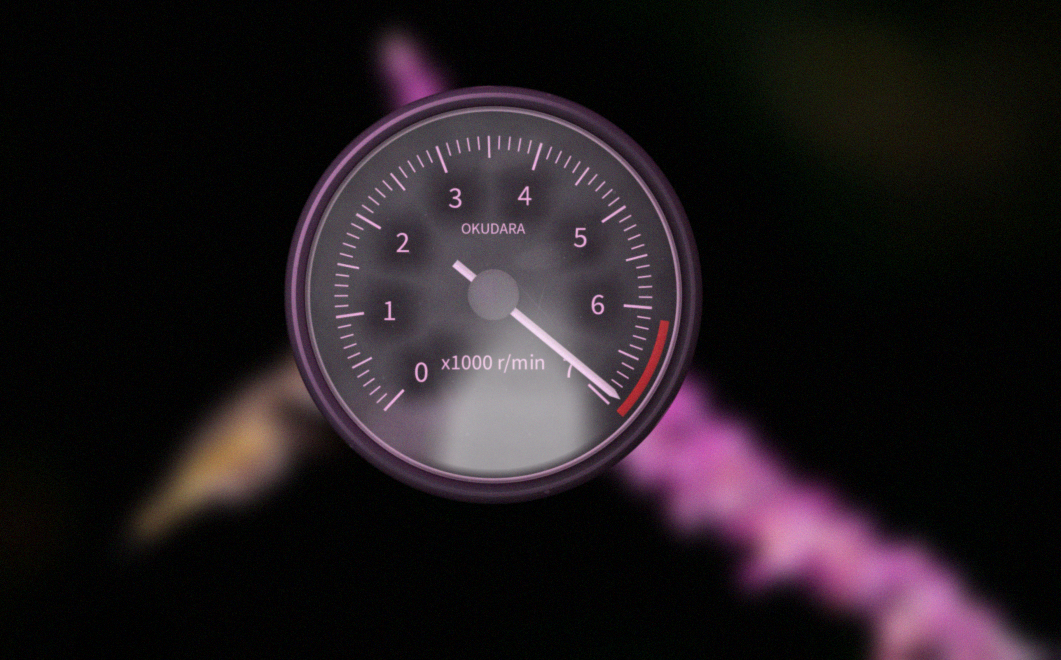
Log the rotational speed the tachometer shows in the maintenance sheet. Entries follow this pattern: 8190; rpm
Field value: 6900; rpm
